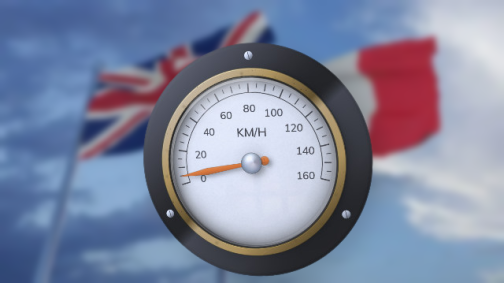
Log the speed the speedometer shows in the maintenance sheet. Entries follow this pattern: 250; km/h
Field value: 5; km/h
